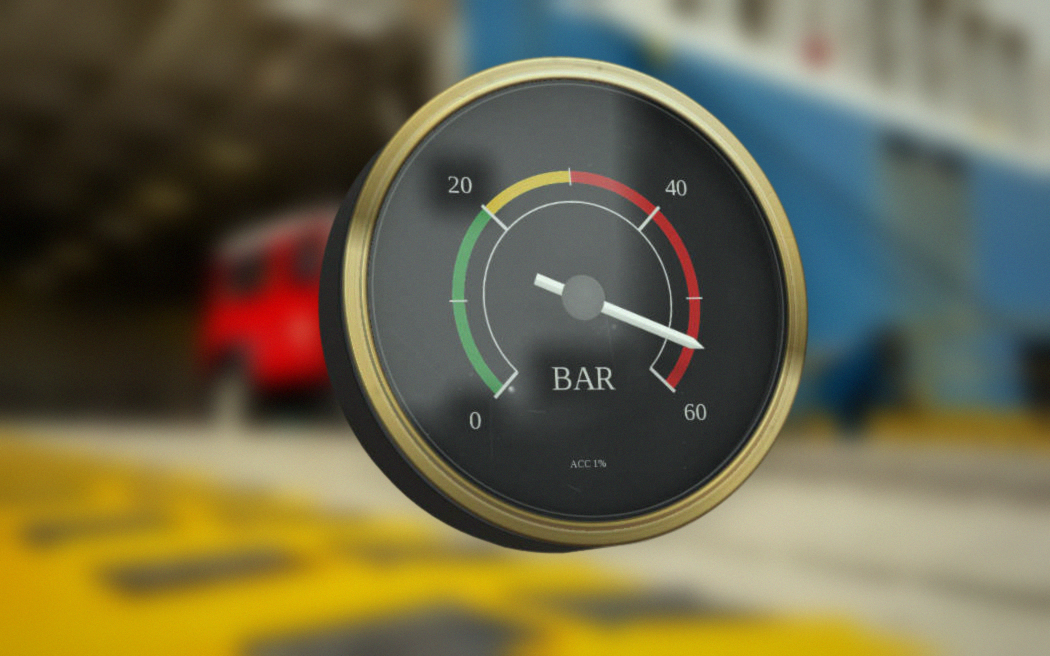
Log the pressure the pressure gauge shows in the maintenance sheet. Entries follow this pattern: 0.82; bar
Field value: 55; bar
